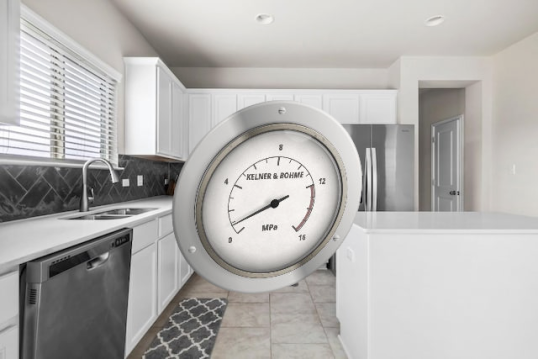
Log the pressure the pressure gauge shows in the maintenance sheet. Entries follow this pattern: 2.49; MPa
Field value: 1; MPa
